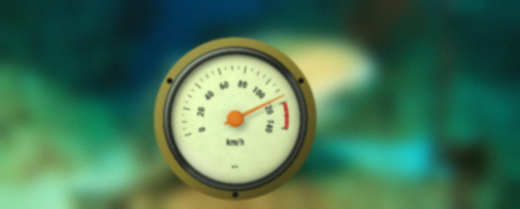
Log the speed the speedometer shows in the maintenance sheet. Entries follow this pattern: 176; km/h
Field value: 115; km/h
